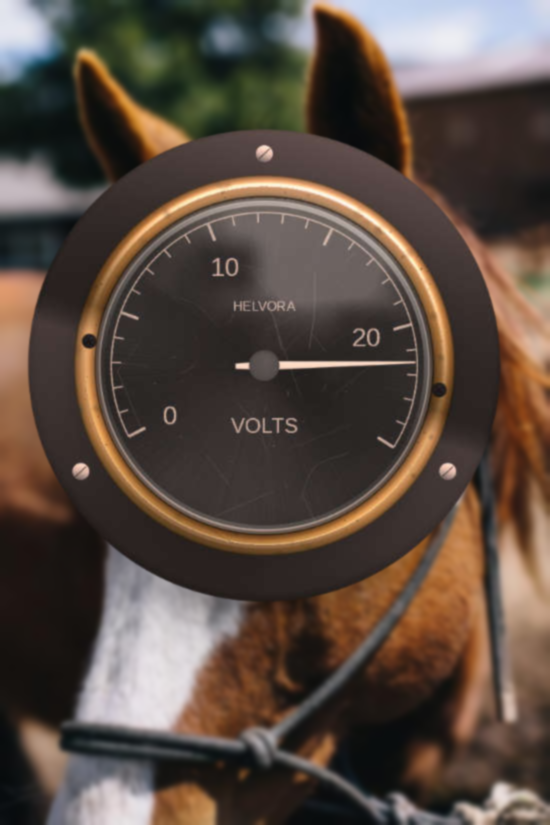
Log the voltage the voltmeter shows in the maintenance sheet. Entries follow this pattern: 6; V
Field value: 21.5; V
